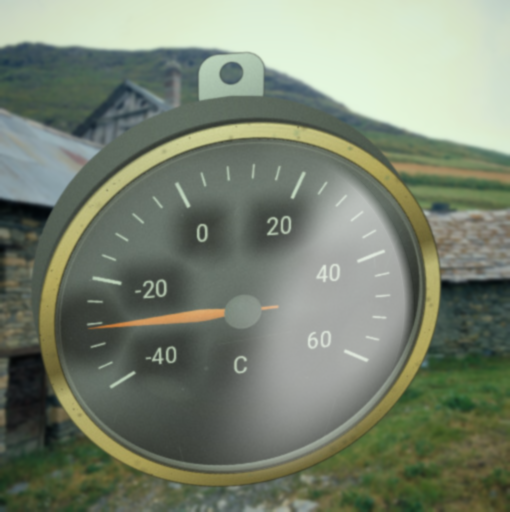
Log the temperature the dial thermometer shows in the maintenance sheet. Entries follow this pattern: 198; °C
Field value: -28; °C
